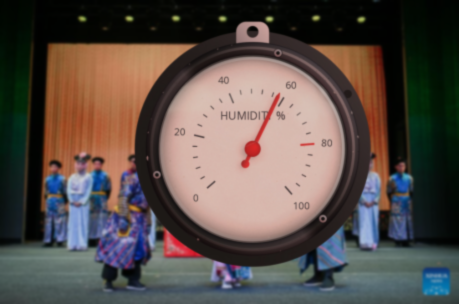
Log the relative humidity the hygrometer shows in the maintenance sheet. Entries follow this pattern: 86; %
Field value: 58; %
